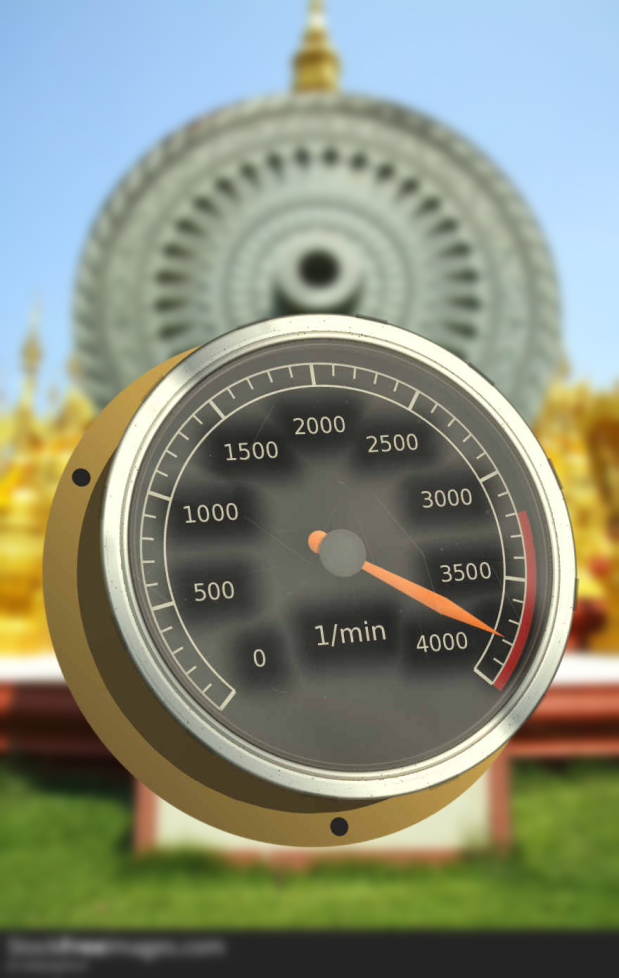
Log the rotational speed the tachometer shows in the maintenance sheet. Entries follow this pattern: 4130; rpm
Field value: 3800; rpm
